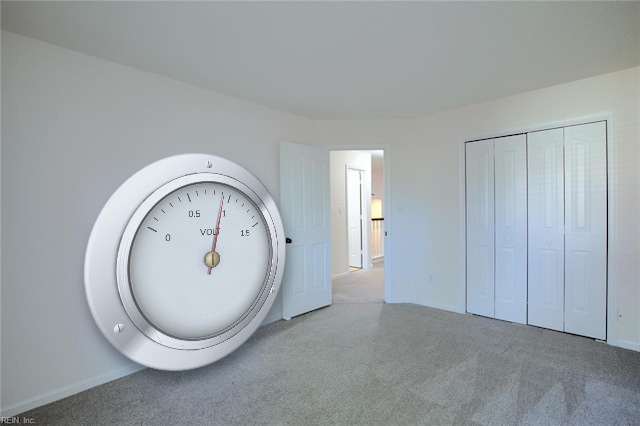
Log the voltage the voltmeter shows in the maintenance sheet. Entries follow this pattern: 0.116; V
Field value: 0.9; V
